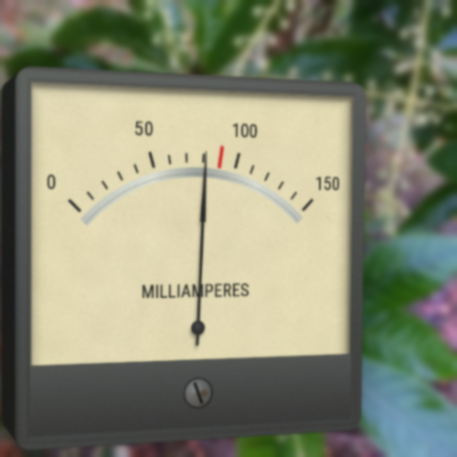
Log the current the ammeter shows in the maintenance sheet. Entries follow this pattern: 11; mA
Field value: 80; mA
